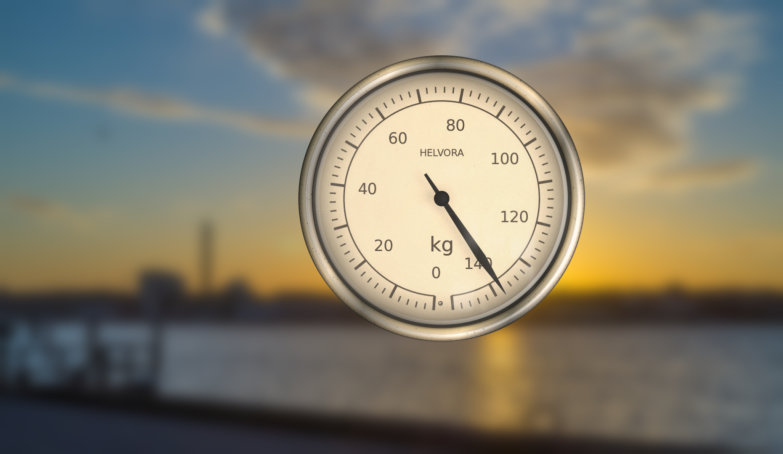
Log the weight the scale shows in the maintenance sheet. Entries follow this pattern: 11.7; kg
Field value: 138; kg
